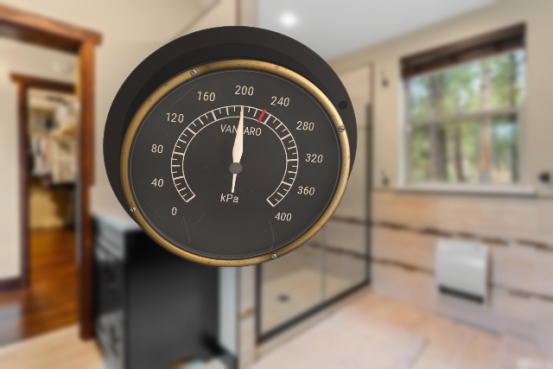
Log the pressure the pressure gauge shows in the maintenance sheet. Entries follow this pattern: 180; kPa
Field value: 200; kPa
